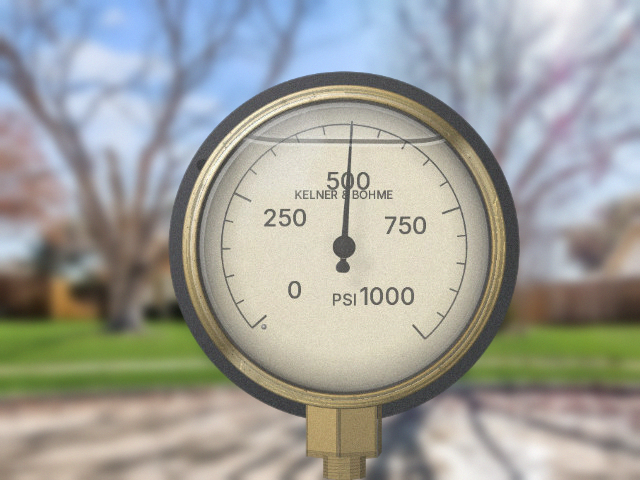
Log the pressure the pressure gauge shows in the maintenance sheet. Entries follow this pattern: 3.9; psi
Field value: 500; psi
